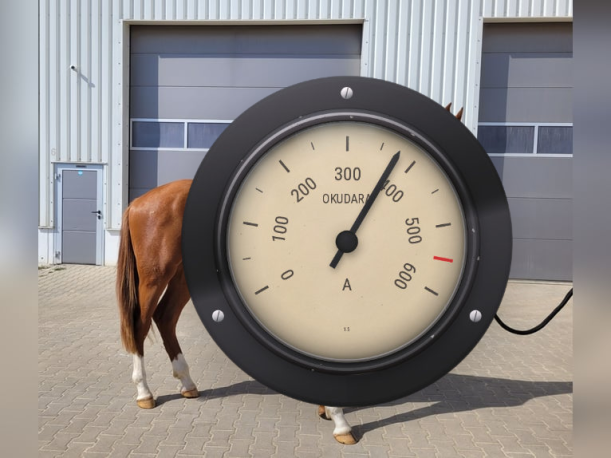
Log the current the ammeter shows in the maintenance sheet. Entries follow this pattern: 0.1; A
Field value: 375; A
